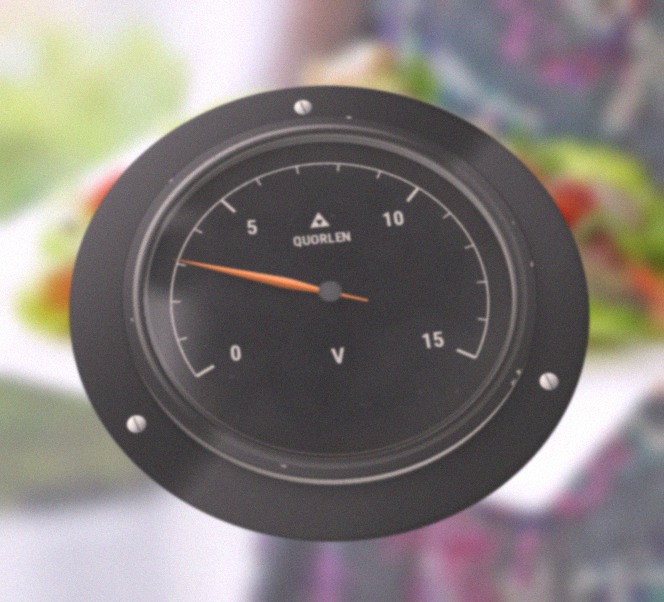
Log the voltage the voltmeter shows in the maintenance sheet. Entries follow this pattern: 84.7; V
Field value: 3; V
